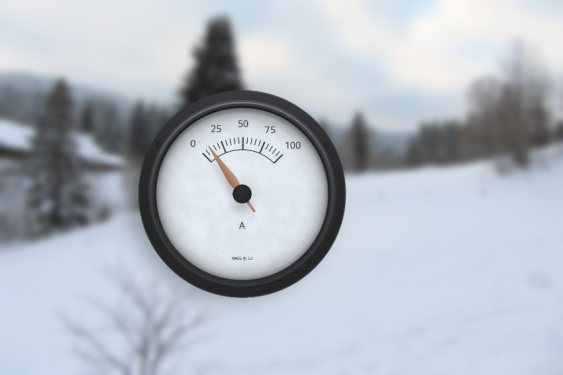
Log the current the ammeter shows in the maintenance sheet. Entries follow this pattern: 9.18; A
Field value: 10; A
